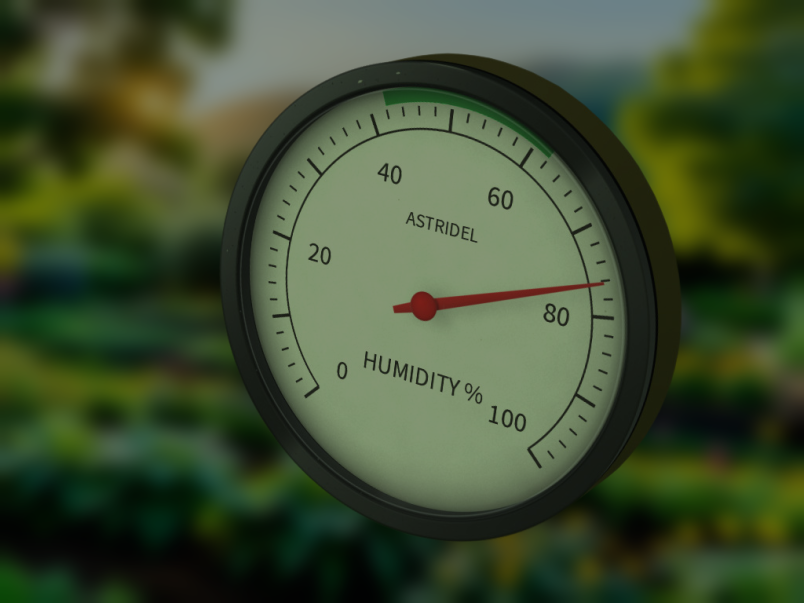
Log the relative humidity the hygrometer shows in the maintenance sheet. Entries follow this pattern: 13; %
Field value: 76; %
